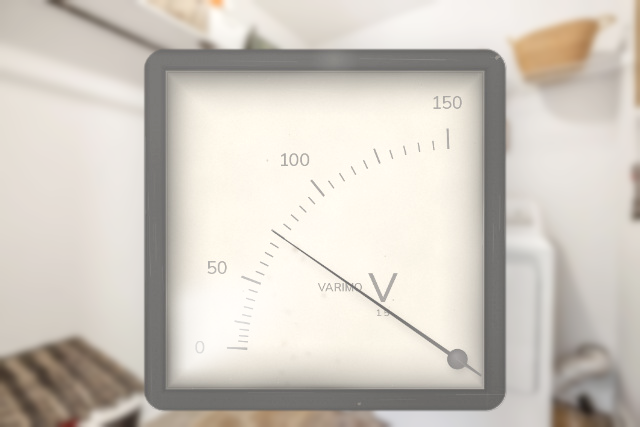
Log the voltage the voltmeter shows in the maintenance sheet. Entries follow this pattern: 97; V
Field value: 75; V
